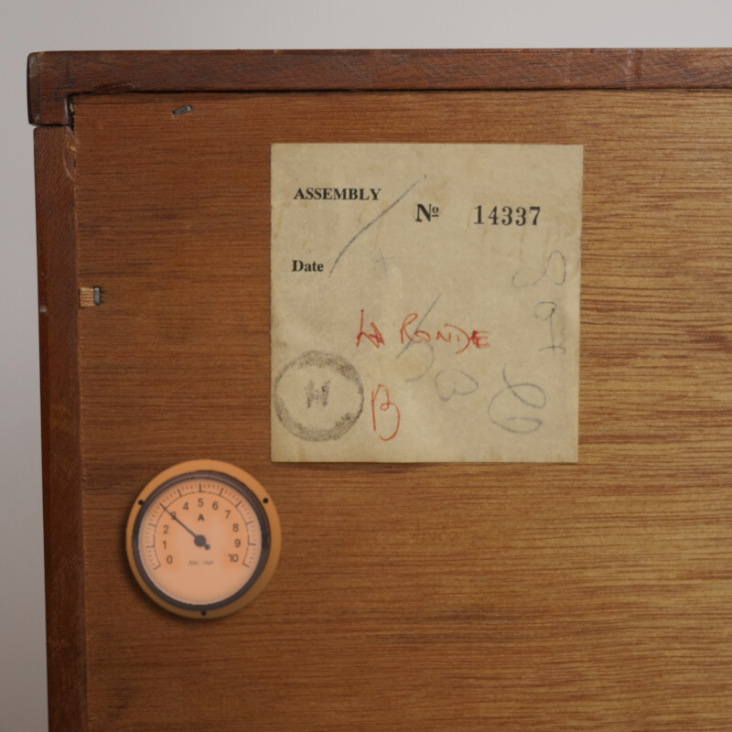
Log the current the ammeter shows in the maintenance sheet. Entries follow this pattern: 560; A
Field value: 3; A
